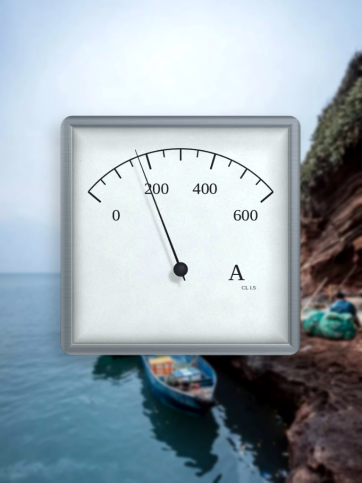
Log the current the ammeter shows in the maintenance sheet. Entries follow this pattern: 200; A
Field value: 175; A
